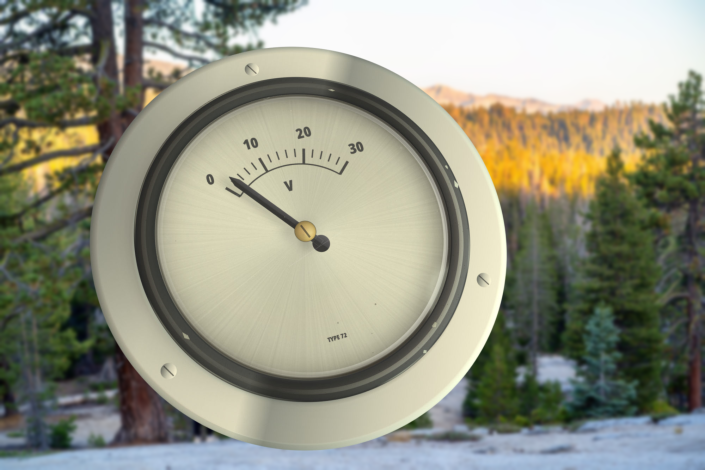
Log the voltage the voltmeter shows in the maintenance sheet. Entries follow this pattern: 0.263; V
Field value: 2; V
